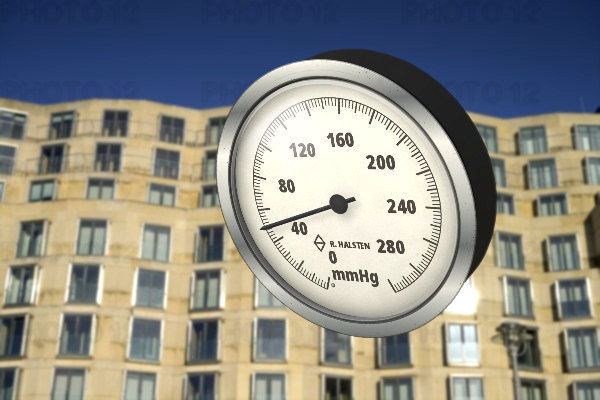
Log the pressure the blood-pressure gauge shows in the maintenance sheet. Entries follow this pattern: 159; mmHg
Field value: 50; mmHg
